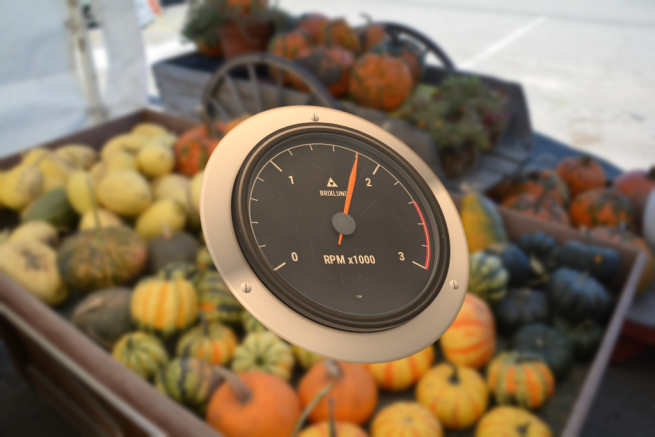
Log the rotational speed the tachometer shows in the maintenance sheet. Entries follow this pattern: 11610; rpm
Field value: 1800; rpm
